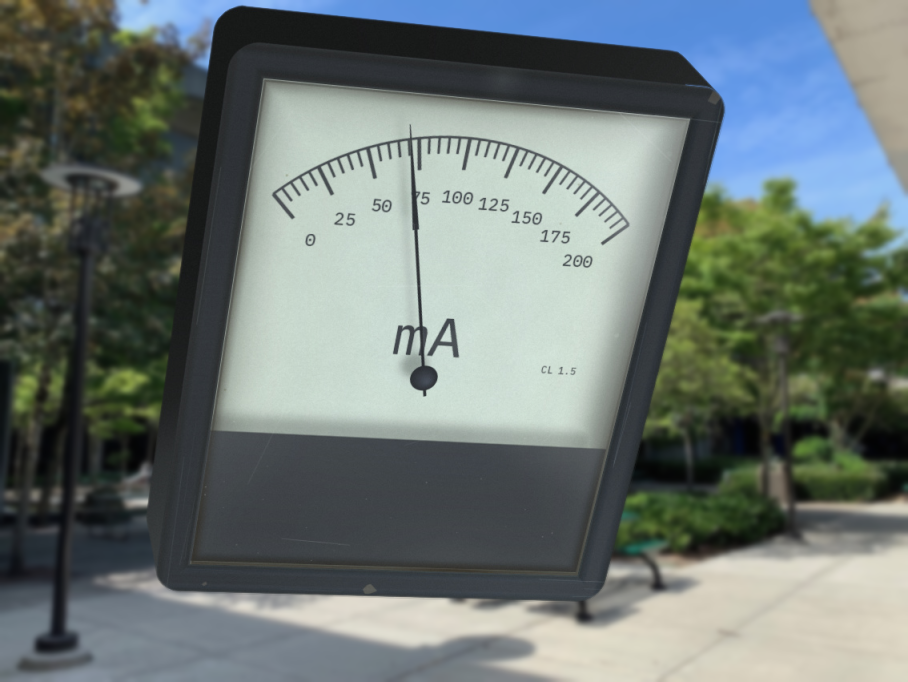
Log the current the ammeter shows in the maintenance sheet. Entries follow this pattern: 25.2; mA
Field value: 70; mA
